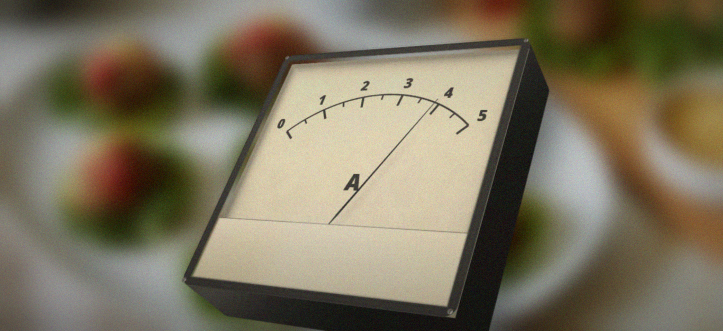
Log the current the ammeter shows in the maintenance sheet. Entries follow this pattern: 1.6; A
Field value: 4; A
